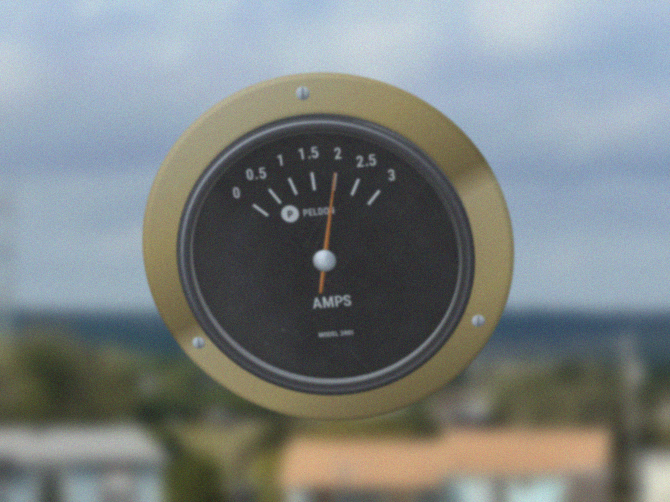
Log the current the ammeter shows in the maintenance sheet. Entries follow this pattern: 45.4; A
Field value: 2; A
